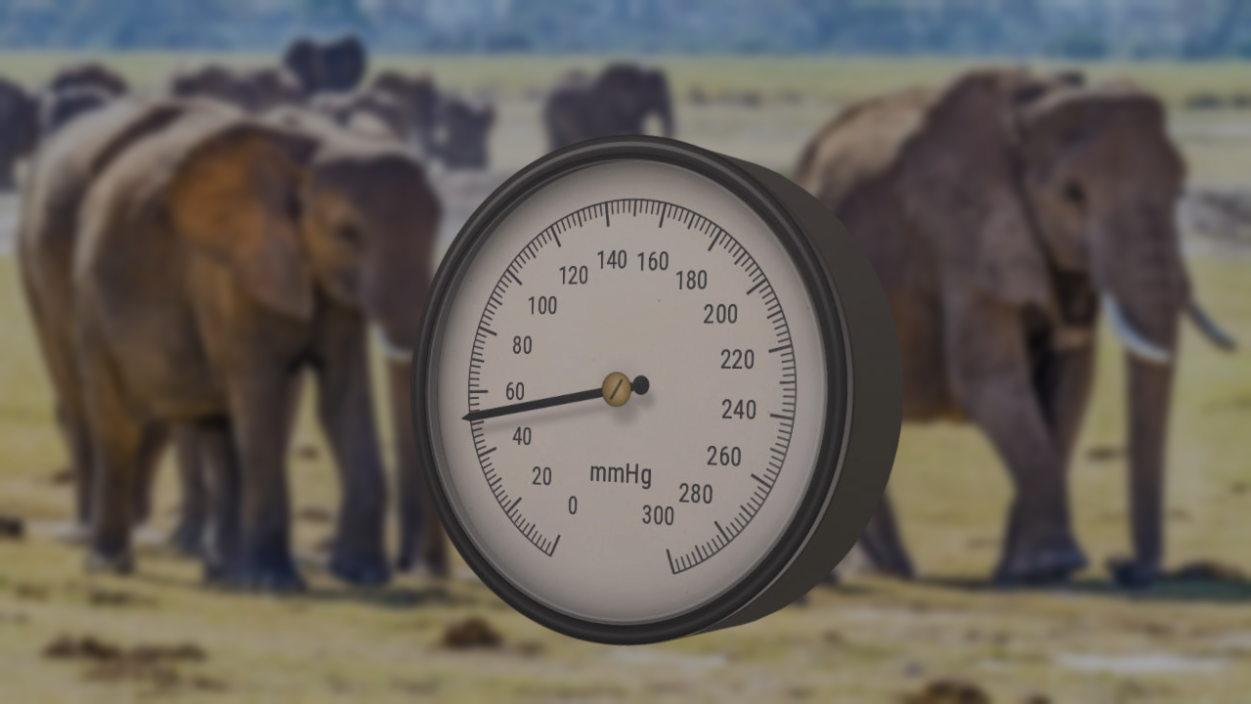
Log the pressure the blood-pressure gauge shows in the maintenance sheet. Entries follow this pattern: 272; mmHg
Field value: 52; mmHg
